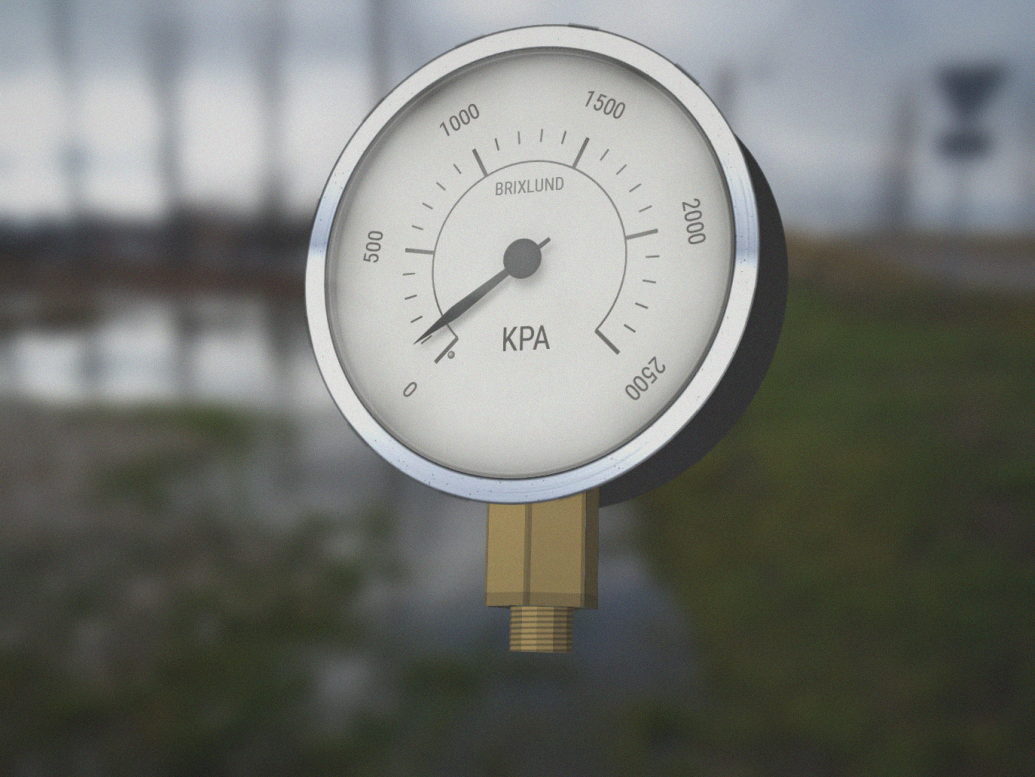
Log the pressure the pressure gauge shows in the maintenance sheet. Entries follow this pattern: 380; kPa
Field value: 100; kPa
